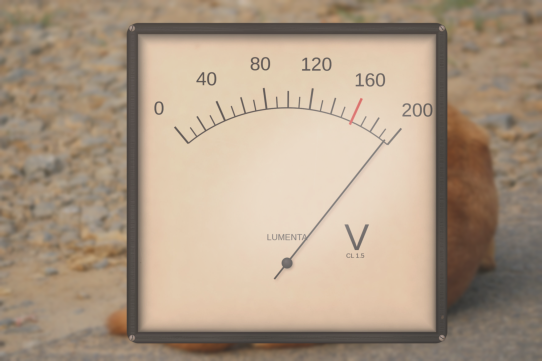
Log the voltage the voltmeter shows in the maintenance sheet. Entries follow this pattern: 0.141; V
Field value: 195; V
